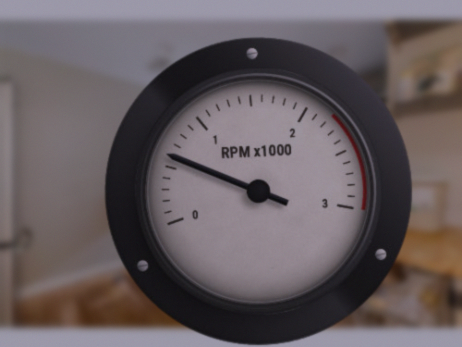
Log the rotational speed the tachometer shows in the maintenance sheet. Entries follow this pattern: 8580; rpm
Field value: 600; rpm
